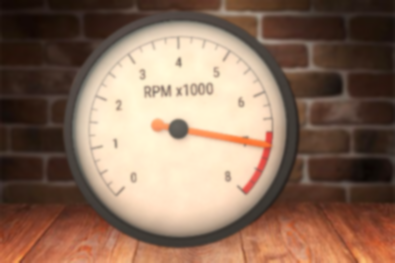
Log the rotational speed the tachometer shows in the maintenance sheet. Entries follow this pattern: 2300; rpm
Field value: 7000; rpm
